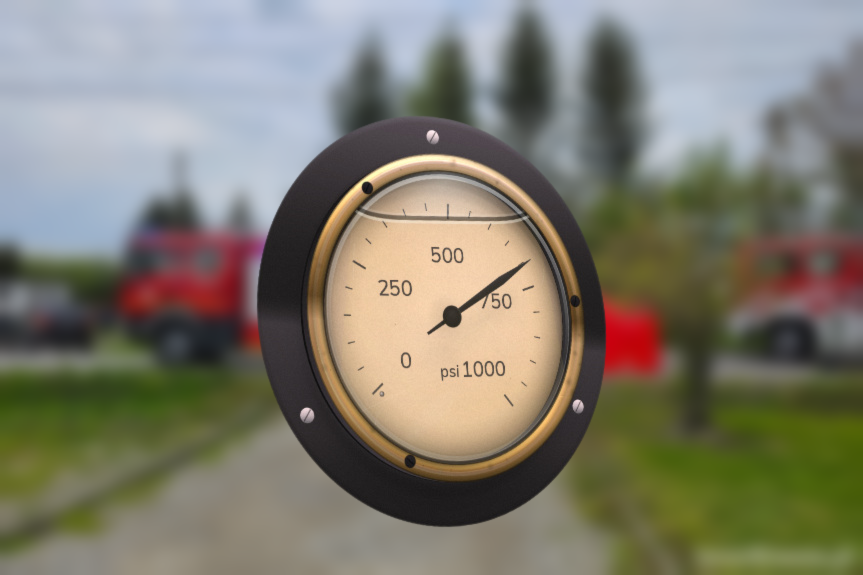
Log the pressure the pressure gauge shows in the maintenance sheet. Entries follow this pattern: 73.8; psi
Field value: 700; psi
